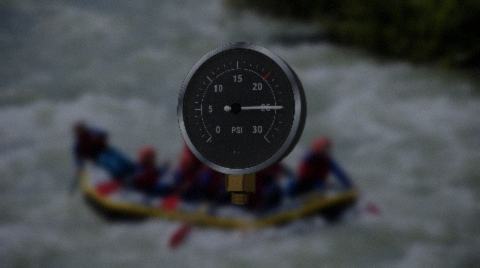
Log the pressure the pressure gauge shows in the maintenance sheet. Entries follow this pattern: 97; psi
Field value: 25; psi
